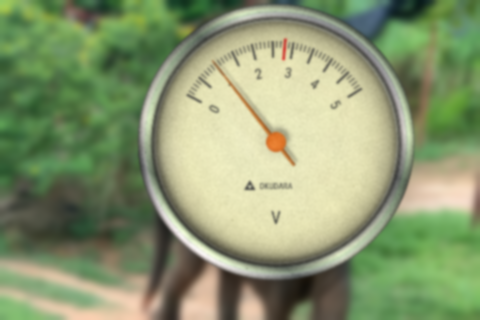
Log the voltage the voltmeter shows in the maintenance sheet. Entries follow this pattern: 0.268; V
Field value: 1; V
